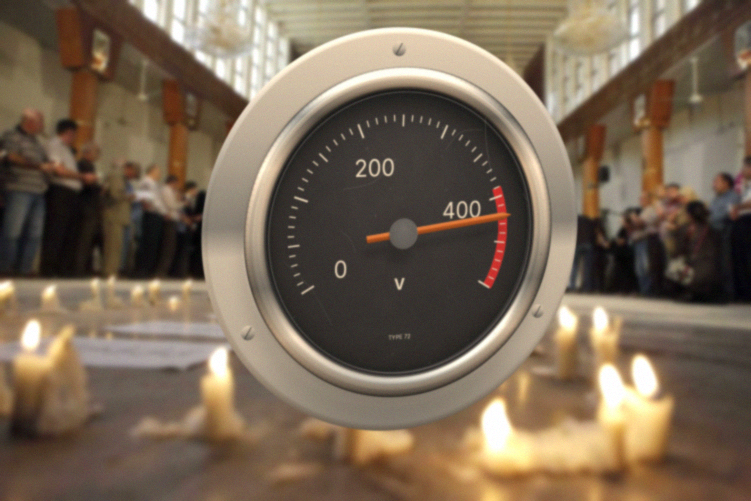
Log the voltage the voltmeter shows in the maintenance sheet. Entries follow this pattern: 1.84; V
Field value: 420; V
